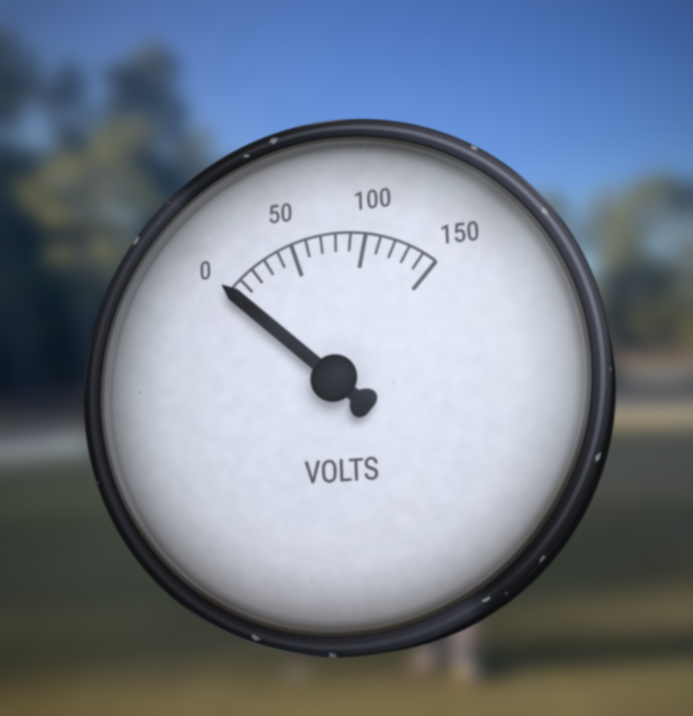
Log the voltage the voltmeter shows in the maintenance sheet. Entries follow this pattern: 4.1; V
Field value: 0; V
